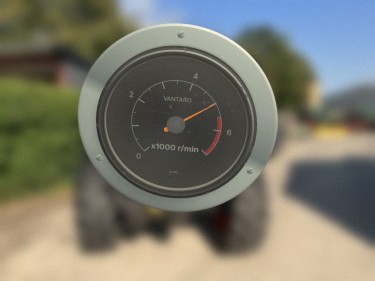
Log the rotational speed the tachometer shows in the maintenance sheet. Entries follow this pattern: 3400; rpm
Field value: 5000; rpm
